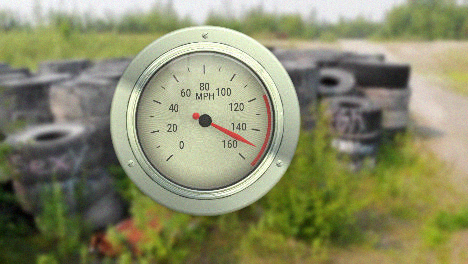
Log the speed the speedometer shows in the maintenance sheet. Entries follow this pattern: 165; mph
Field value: 150; mph
